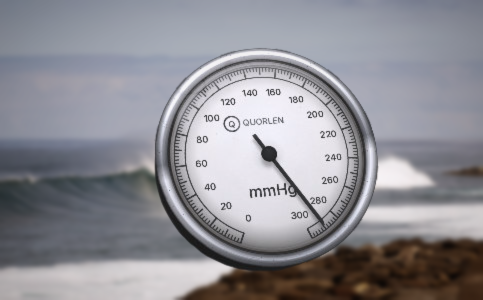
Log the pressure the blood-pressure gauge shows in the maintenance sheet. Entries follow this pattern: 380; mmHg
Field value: 290; mmHg
